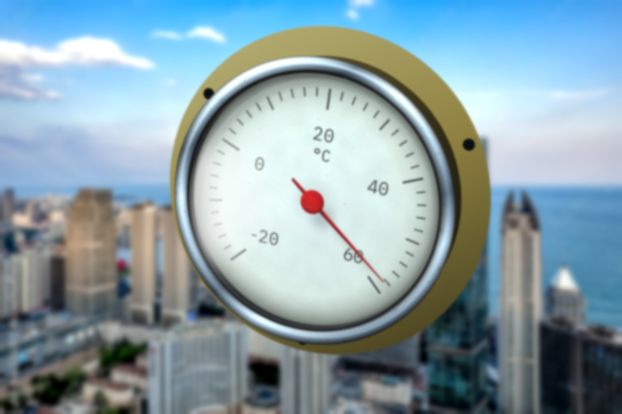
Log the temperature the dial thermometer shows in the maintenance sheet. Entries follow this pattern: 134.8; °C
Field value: 58; °C
